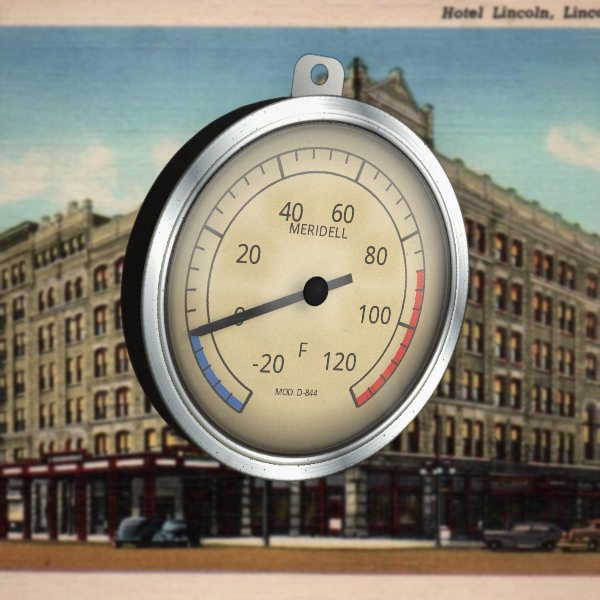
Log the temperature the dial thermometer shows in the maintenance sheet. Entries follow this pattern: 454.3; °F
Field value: 0; °F
